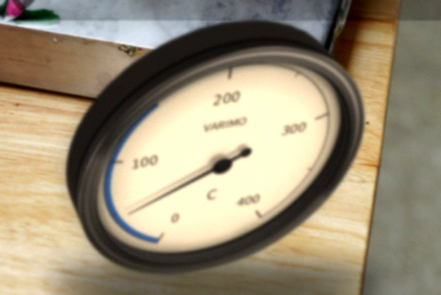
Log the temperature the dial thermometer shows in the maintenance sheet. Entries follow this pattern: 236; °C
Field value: 50; °C
